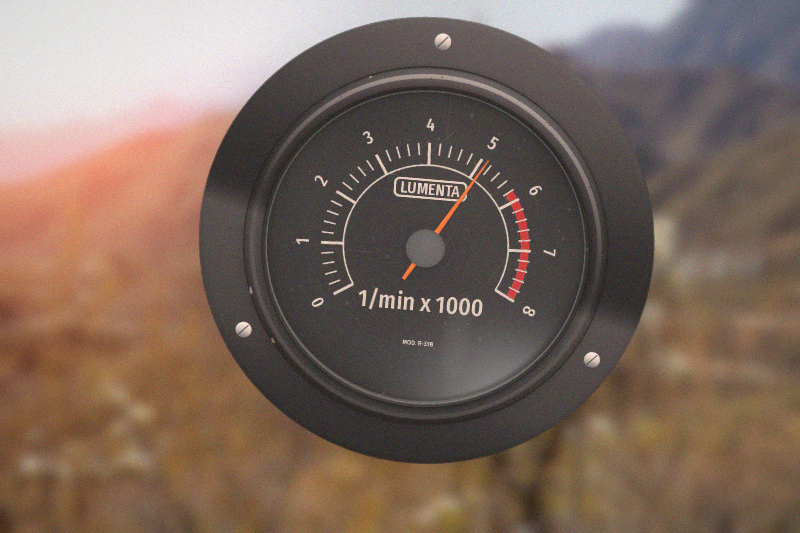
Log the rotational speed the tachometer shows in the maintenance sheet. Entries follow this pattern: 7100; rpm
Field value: 5100; rpm
